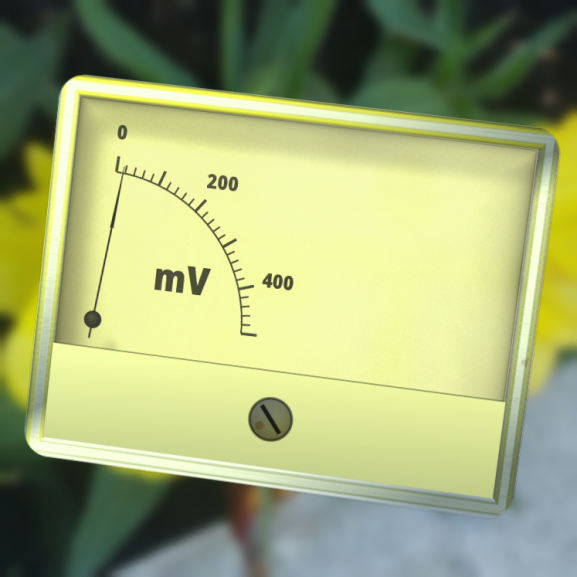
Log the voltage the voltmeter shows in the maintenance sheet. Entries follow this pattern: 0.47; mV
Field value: 20; mV
